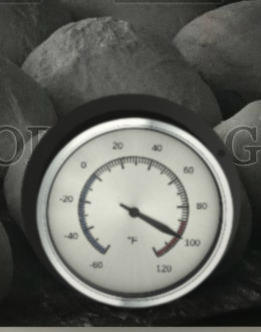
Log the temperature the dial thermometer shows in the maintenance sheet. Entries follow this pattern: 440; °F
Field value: 100; °F
